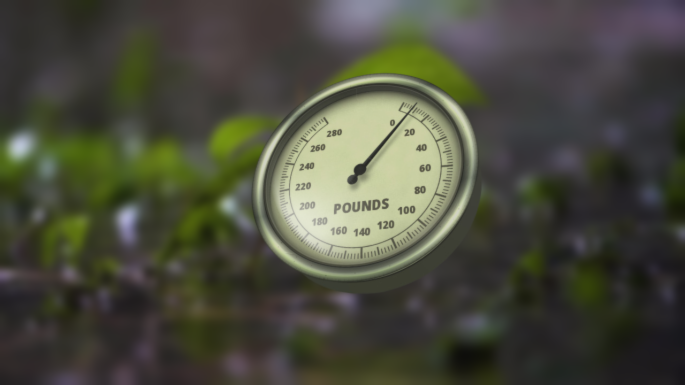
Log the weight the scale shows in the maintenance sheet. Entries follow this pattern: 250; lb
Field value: 10; lb
